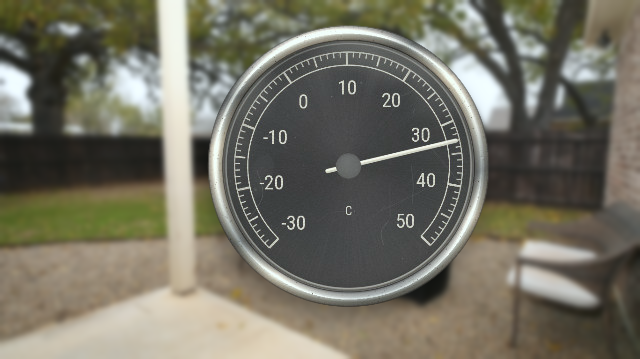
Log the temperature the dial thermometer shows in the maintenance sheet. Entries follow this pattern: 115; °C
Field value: 33; °C
